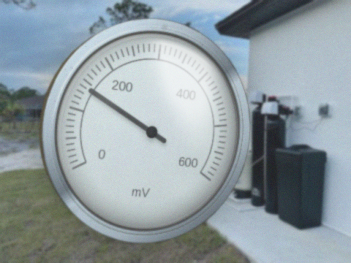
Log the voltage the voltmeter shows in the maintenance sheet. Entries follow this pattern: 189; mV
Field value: 140; mV
